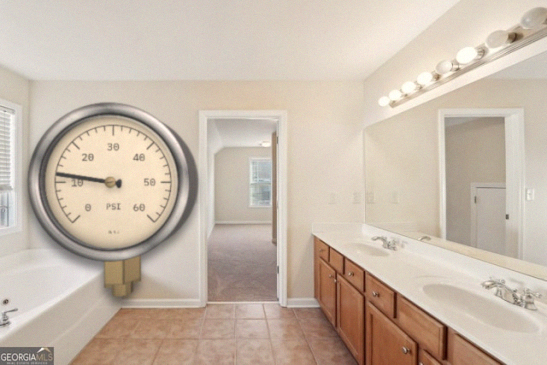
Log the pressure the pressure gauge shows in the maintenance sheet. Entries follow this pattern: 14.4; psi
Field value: 12; psi
